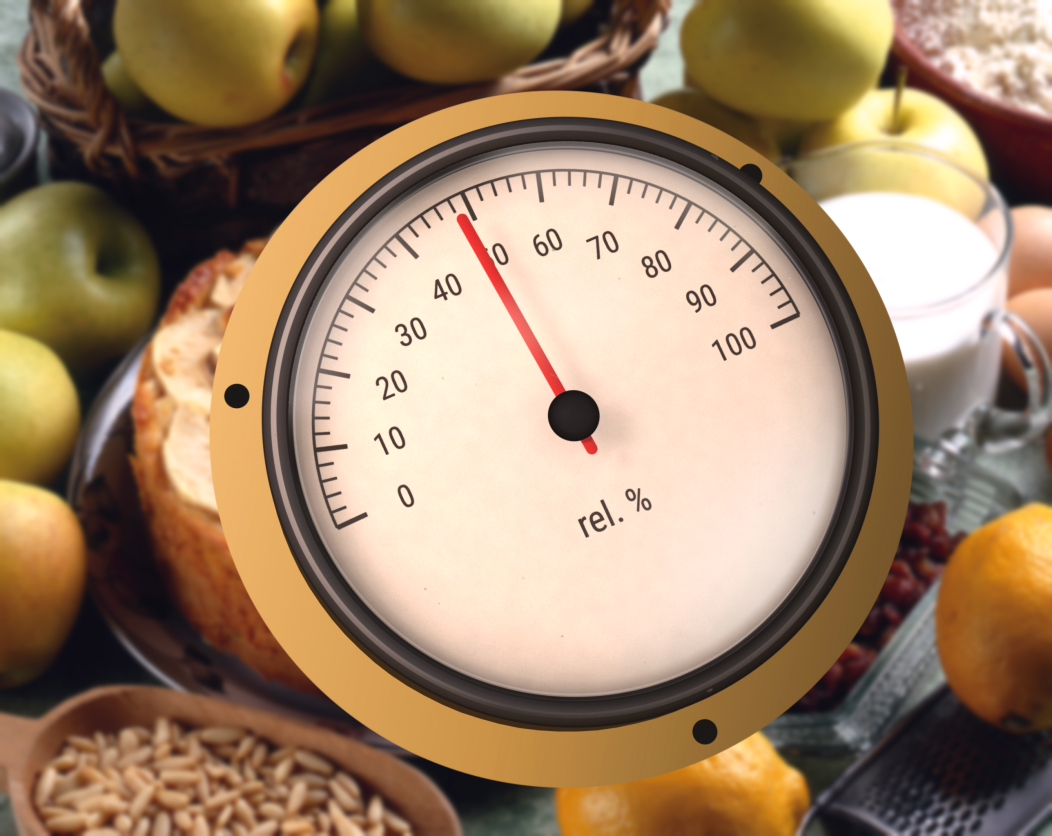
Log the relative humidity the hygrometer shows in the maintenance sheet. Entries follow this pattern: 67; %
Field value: 48; %
